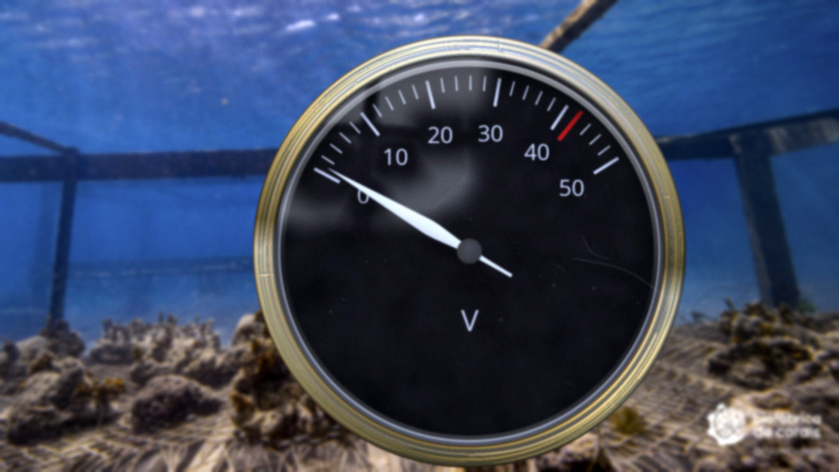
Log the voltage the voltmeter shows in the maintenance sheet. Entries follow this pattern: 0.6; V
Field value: 1; V
